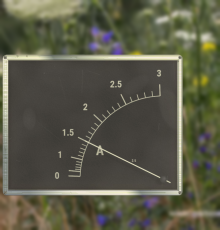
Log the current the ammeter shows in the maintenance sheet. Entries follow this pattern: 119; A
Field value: 1.5; A
